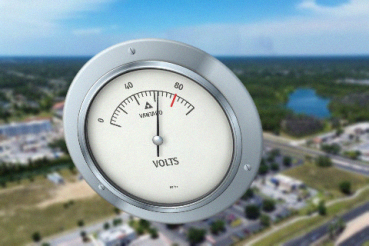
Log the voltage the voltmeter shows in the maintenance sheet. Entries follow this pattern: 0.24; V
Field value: 64; V
